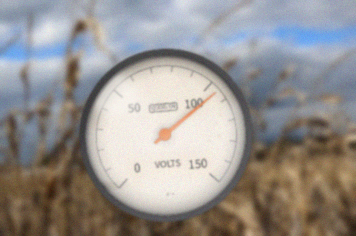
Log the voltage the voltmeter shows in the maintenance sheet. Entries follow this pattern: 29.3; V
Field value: 105; V
